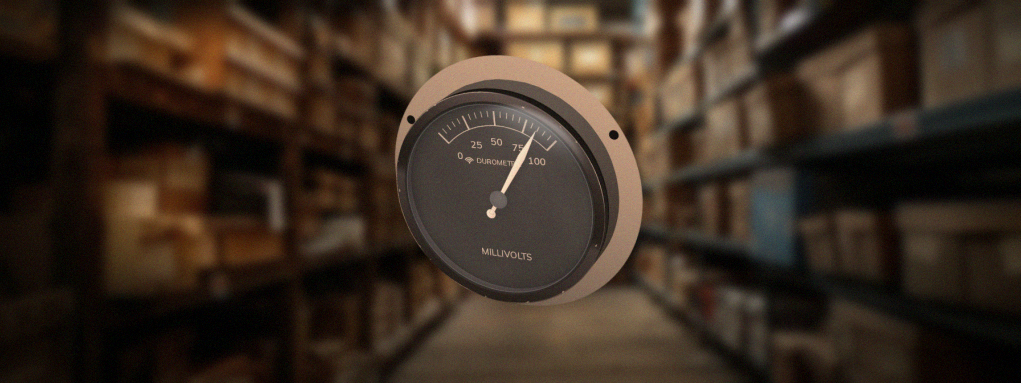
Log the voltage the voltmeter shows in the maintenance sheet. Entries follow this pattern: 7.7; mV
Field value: 85; mV
